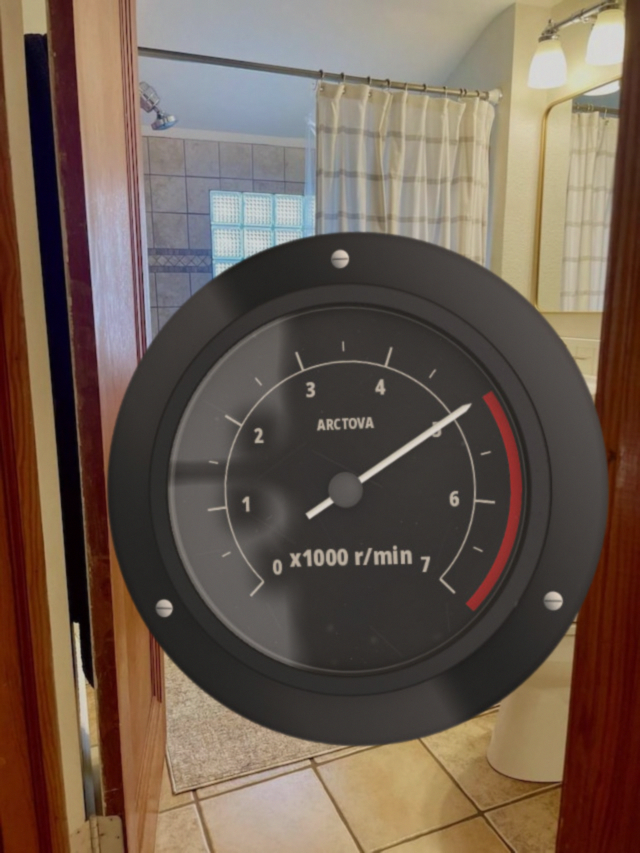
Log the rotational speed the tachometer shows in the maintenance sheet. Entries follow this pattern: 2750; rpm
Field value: 5000; rpm
